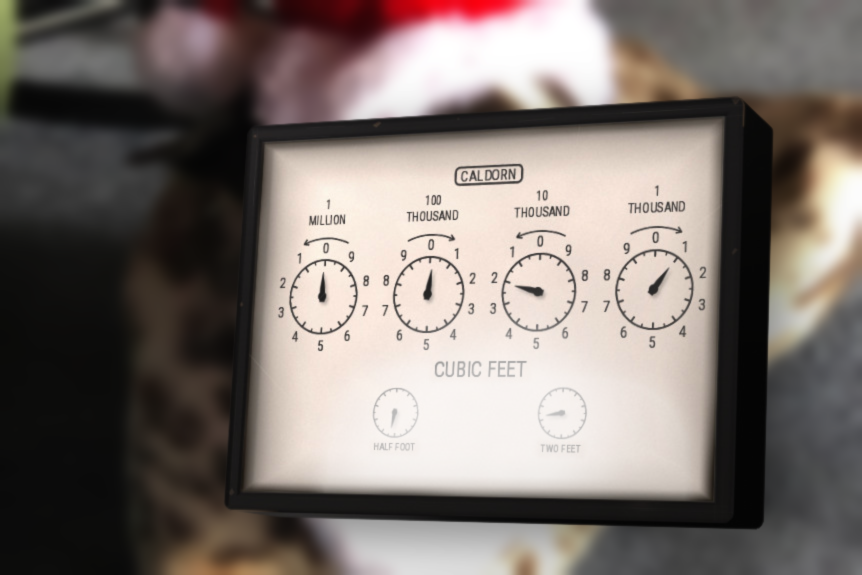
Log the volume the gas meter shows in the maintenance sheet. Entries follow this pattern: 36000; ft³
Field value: 2100; ft³
